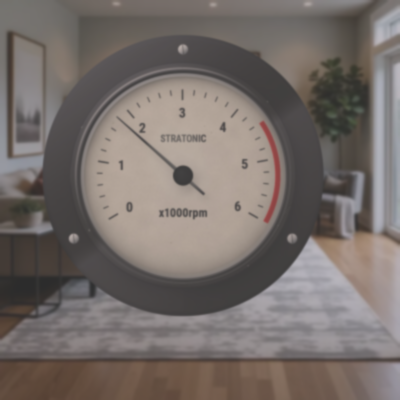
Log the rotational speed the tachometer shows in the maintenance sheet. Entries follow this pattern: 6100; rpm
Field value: 1800; rpm
